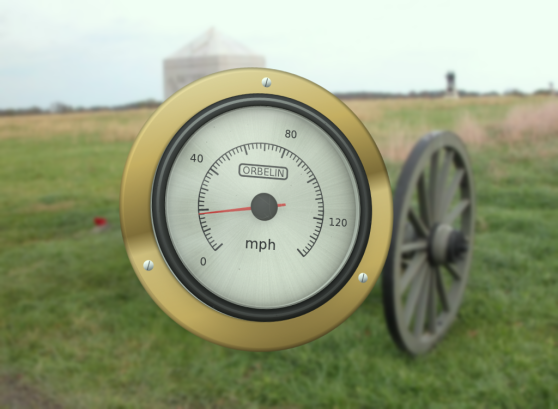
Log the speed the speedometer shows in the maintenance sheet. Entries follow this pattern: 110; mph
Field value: 18; mph
